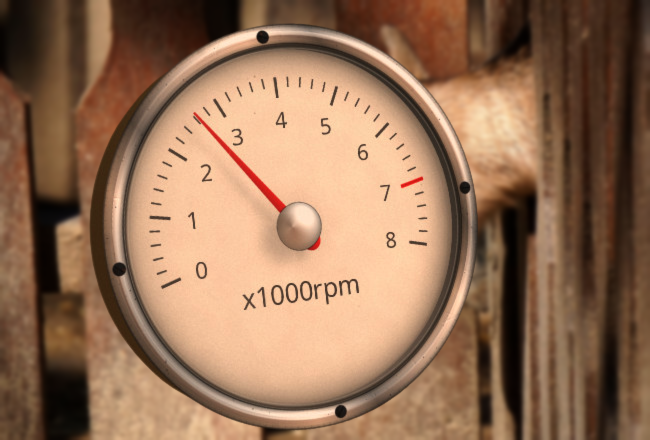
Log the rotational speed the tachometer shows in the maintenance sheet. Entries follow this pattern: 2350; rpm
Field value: 2600; rpm
